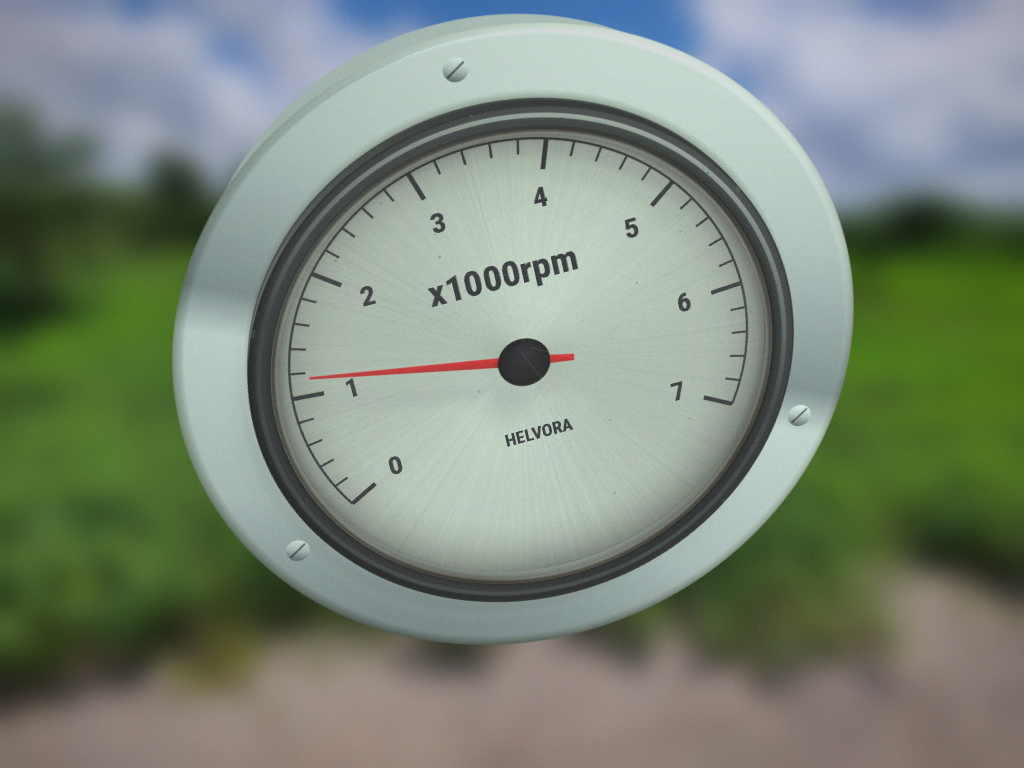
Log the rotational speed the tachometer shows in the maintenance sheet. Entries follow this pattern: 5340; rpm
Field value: 1200; rpm
